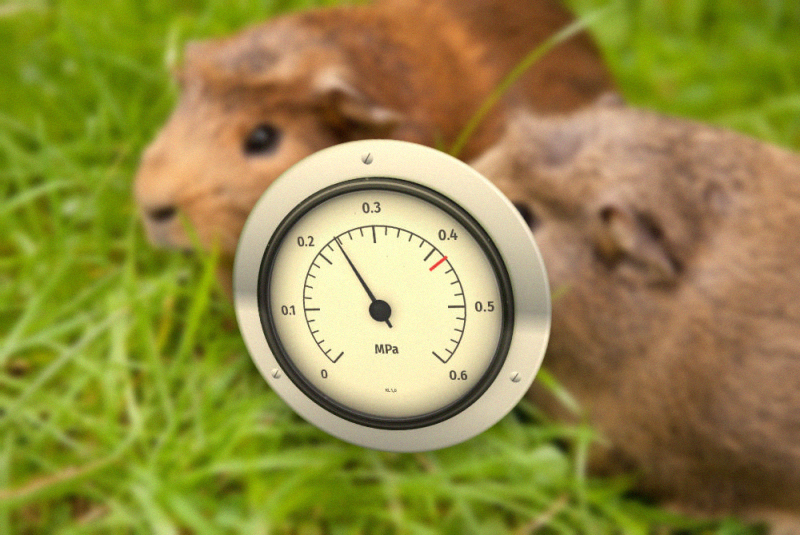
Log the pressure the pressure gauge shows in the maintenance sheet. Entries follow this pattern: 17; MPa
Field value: 0.24; MPa
